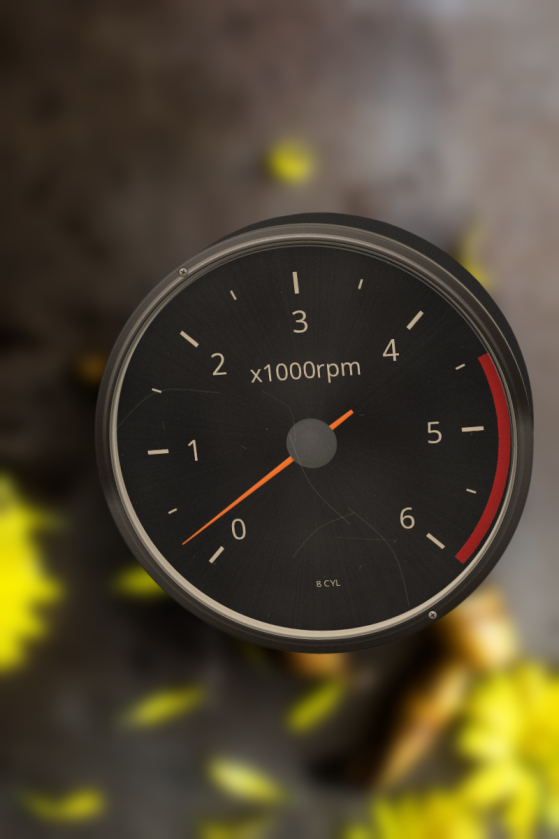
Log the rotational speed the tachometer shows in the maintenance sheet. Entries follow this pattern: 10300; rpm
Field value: 250; rpm
